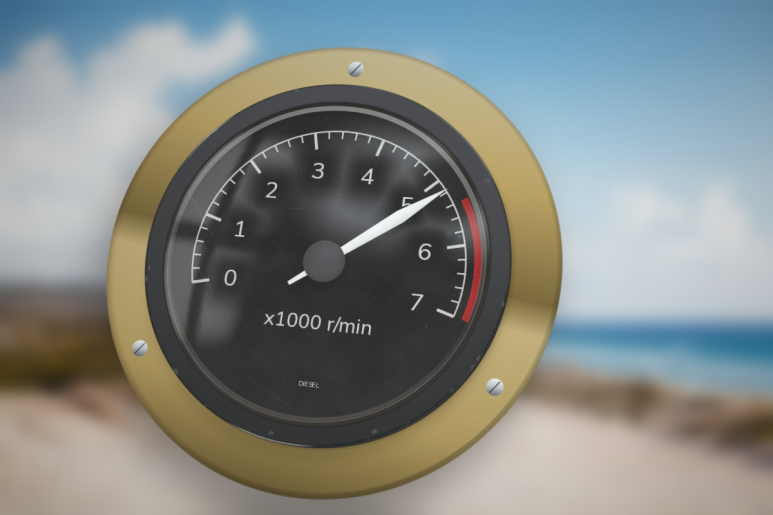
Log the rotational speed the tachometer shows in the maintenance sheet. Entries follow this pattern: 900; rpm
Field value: 5200; rpm
